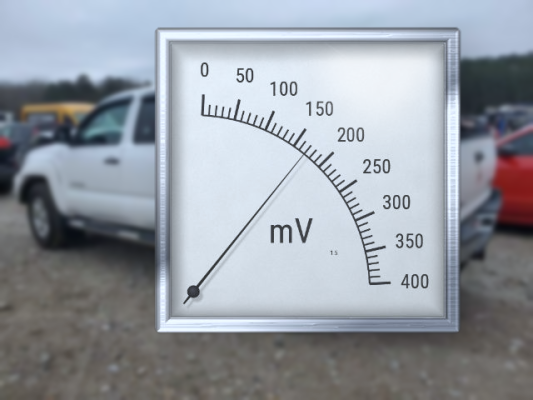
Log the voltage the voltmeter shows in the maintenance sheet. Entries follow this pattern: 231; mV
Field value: 170; mV
